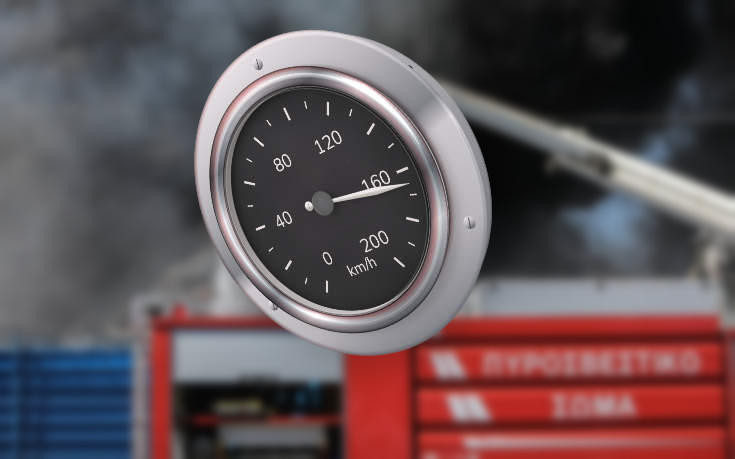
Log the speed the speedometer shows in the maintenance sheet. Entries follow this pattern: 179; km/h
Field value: 165; km/h
